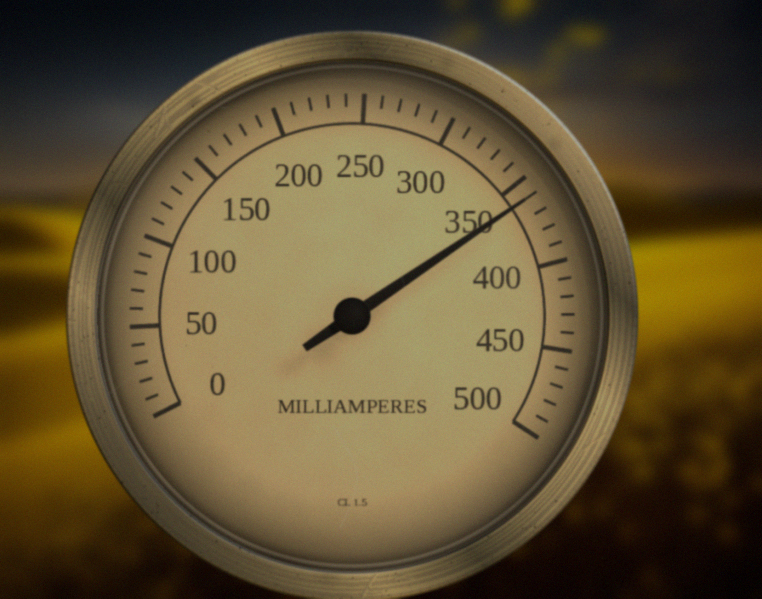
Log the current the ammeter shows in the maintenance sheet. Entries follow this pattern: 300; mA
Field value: 360; mA
